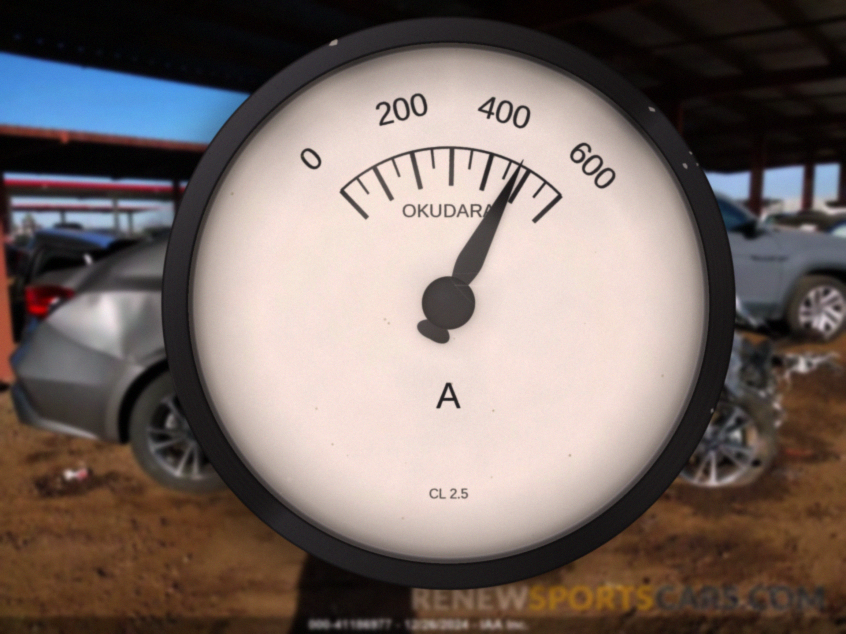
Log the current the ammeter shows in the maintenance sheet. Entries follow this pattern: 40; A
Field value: 475; A
